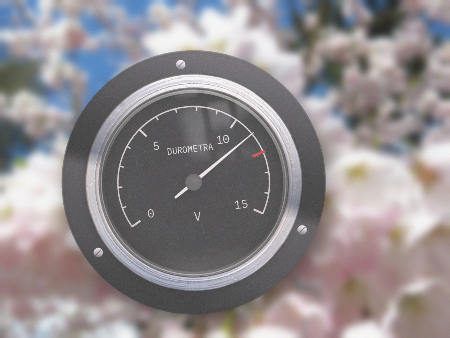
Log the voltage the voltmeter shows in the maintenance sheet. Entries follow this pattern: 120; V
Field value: 11; V
